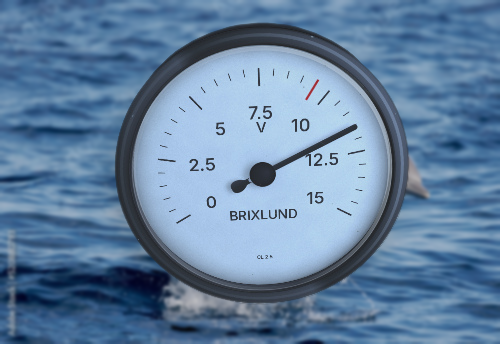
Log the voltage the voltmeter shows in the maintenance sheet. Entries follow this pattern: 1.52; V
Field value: 11.5; V
